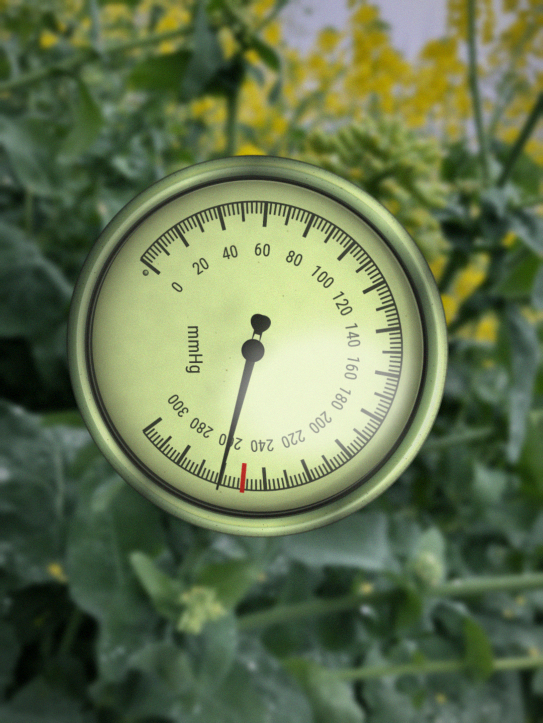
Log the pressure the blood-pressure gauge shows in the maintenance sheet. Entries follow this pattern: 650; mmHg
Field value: 260; mmHg
